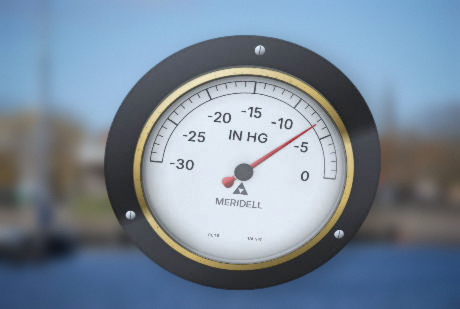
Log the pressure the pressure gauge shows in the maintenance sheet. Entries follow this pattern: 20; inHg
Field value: -7; inHg
